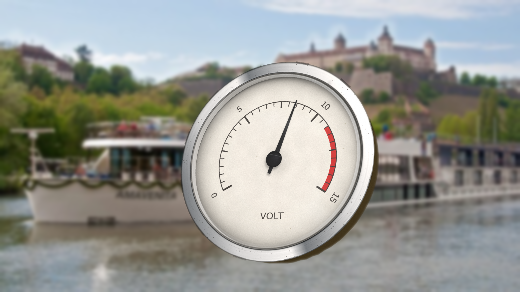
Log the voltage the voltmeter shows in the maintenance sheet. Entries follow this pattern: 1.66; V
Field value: 8.5; V
